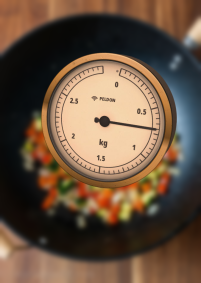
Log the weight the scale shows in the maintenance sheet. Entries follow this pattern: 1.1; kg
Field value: 0.7; kg
